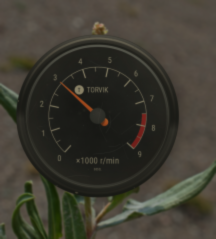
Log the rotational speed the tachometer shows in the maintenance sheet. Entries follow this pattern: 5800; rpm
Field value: 3000; rpm
